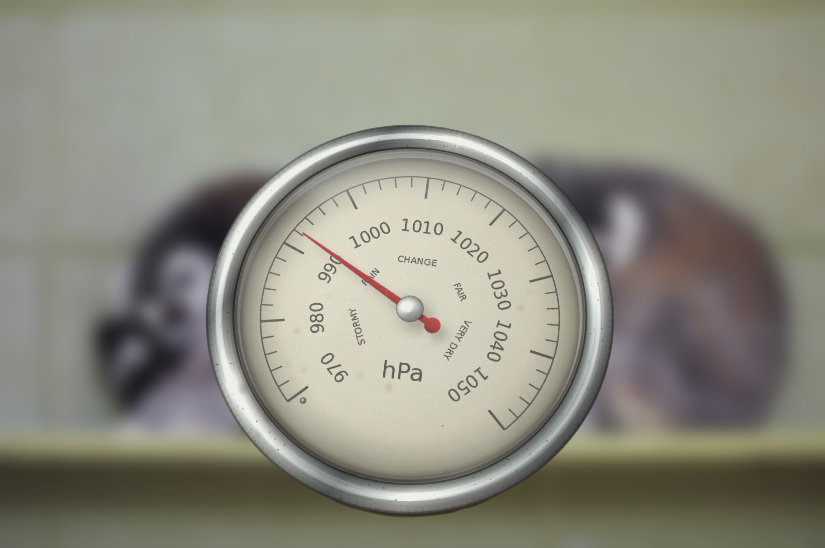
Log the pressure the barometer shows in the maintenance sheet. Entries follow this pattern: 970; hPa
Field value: 992; hPa
